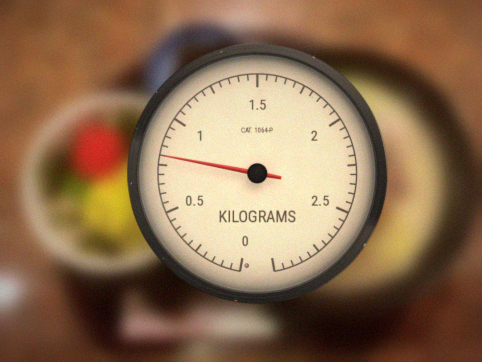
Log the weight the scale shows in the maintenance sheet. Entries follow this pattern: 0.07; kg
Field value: 0.8; kg
